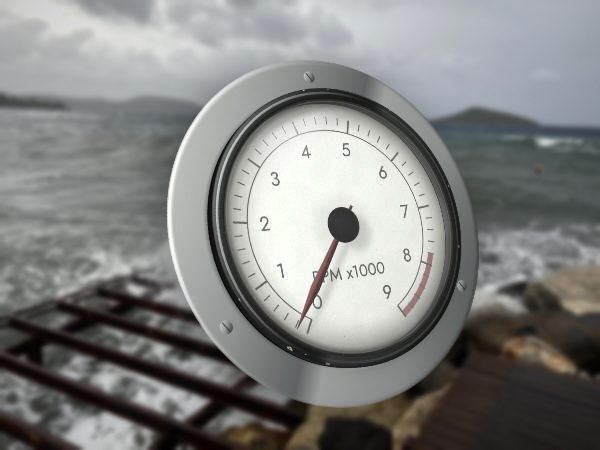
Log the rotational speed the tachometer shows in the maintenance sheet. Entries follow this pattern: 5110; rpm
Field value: 200; rpm
